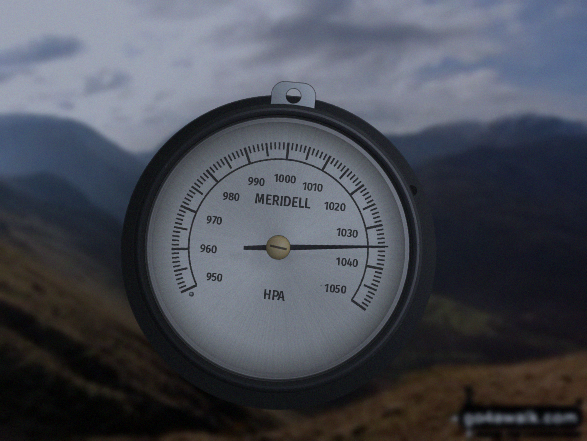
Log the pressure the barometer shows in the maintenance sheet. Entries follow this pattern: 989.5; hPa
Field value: 1035; hPa
